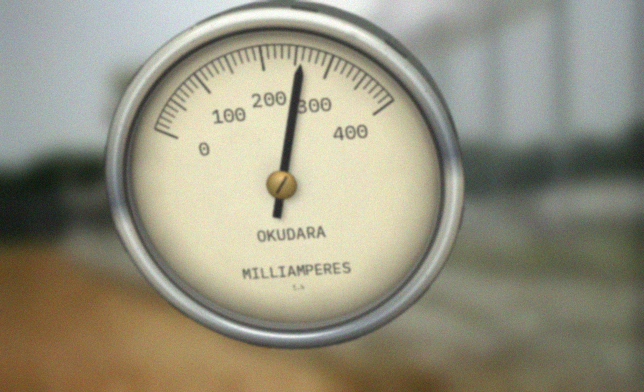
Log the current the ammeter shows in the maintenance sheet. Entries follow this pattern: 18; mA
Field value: 260; mA
